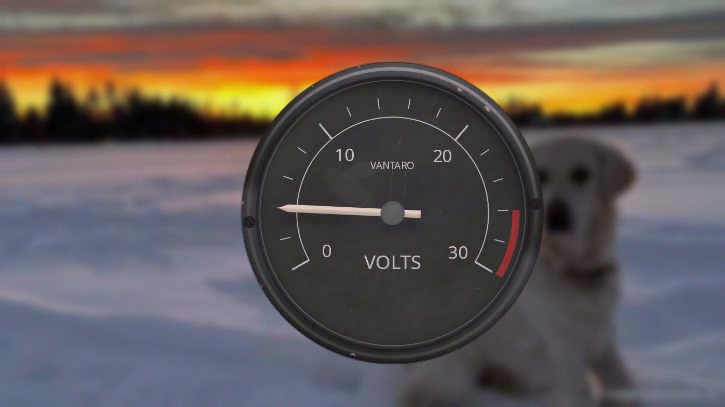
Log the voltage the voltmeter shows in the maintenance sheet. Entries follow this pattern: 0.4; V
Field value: 4; V
